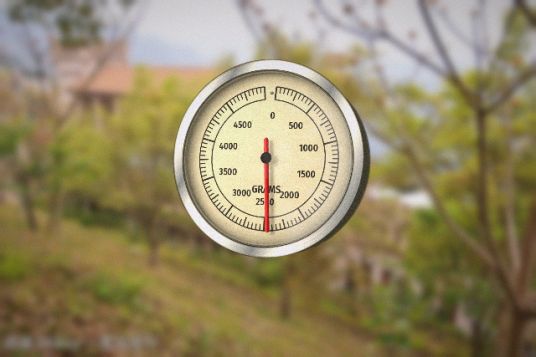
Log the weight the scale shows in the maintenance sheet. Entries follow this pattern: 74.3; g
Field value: 2450; g
